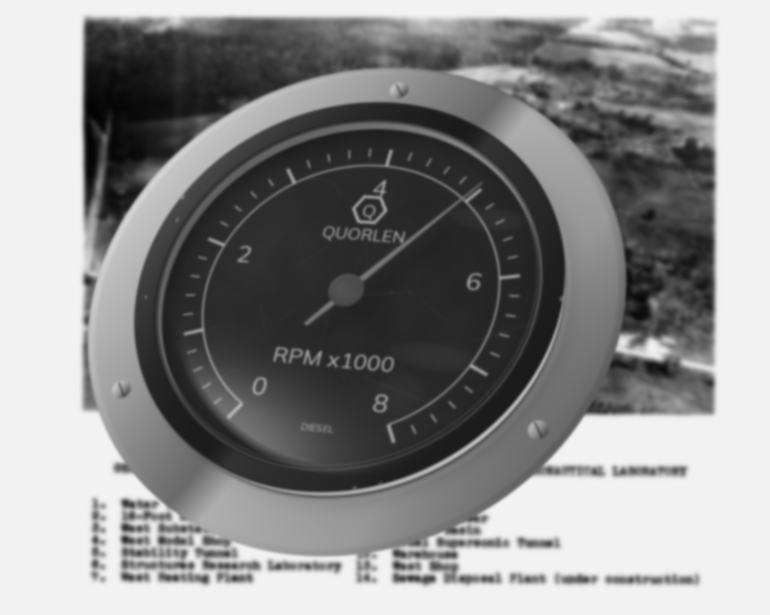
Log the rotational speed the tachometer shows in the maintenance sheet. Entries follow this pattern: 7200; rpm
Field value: 5000; rpm
